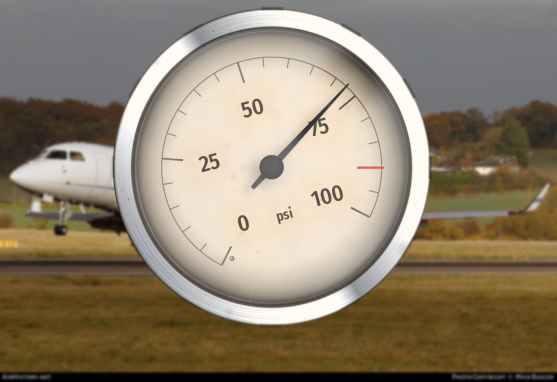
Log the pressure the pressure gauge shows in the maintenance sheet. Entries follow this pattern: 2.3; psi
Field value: 72.5; psi
